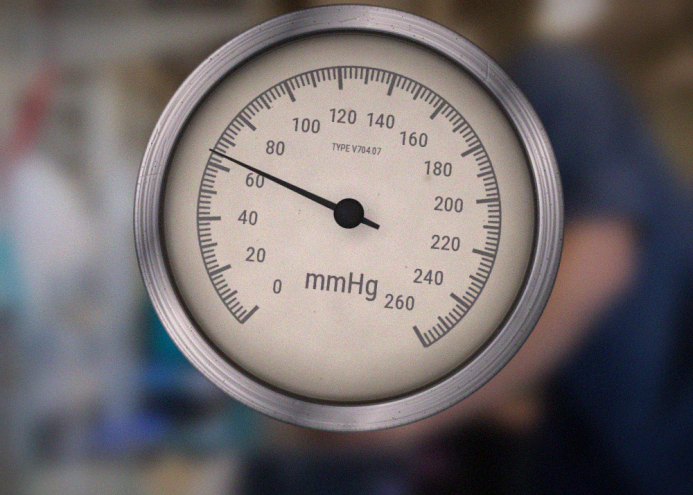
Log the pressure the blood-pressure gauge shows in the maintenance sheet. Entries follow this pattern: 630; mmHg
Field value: 64; mmHg
